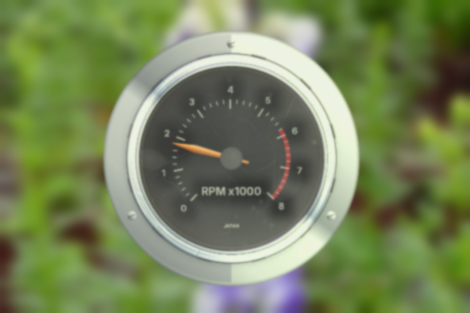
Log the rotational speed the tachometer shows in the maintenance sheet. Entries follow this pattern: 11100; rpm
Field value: 1800; rpm
